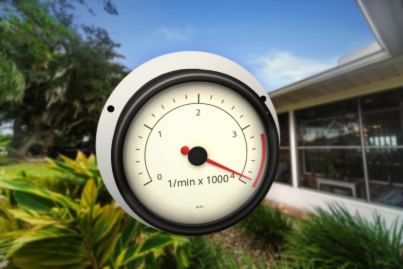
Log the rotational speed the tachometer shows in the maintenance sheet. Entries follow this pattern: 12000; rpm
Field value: 3900; rpm
